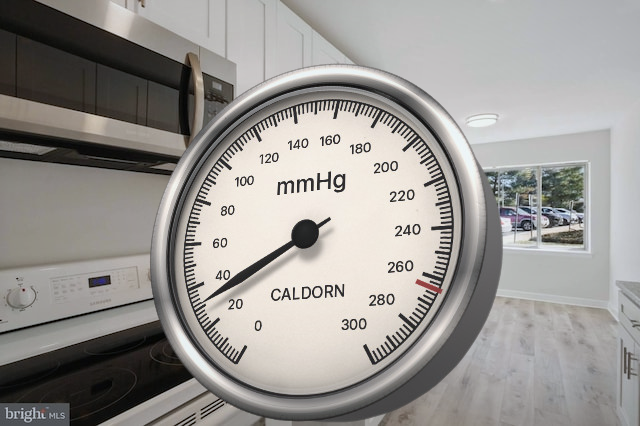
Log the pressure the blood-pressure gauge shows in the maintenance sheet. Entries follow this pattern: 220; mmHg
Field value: 30; mmHg
